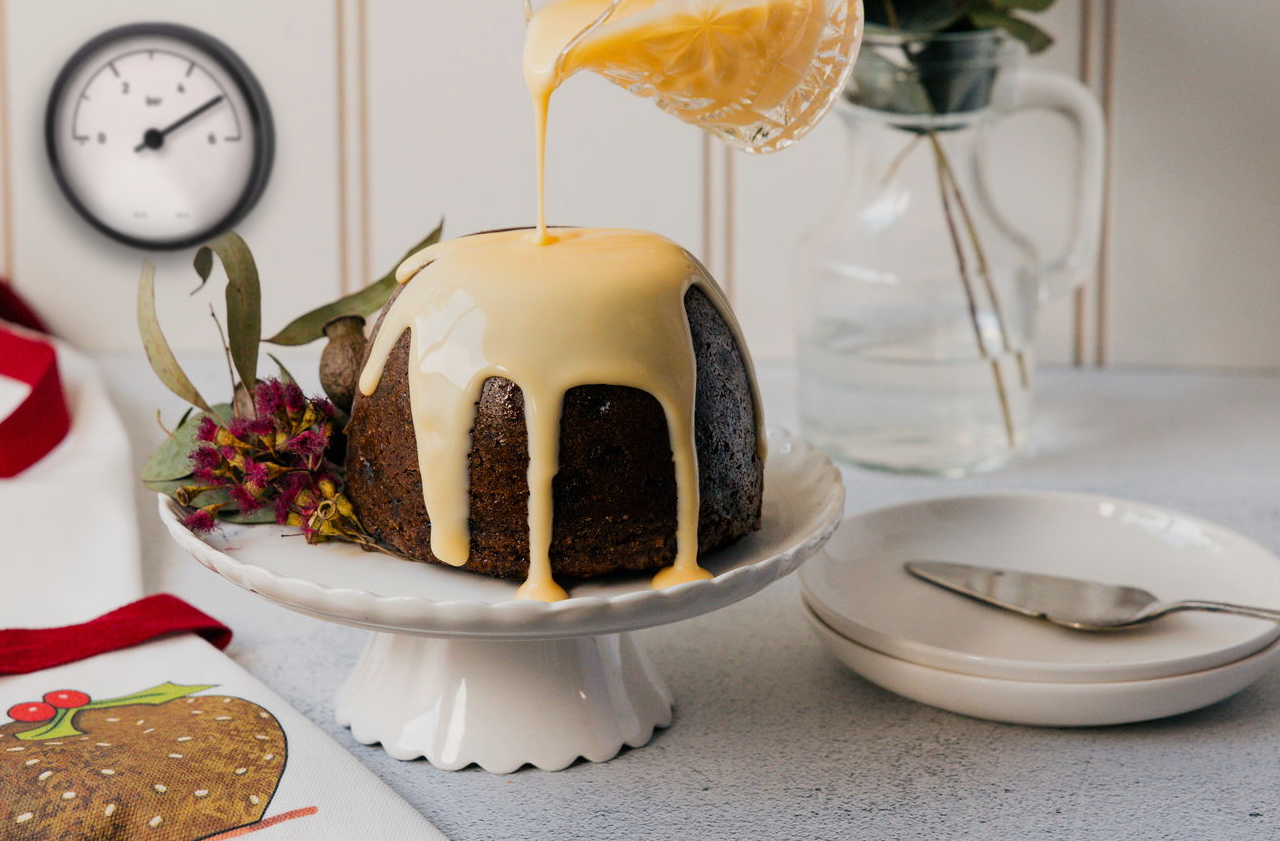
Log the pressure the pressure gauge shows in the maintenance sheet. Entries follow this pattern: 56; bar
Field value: 5; bar
